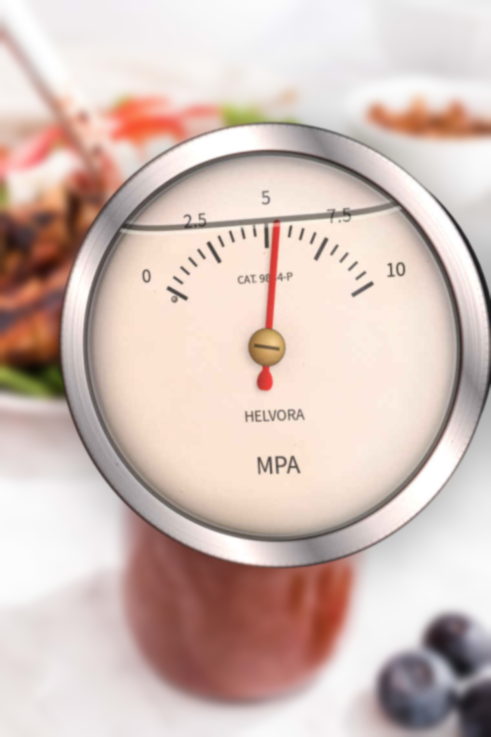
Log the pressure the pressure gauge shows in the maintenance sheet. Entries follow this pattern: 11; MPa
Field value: 5.5; MPa
